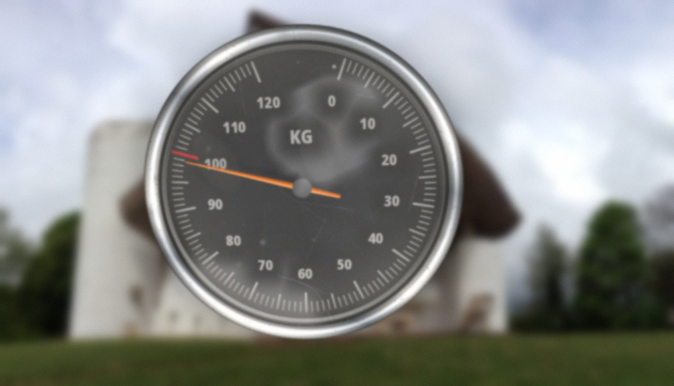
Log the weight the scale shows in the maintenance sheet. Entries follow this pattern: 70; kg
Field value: 99; kg
